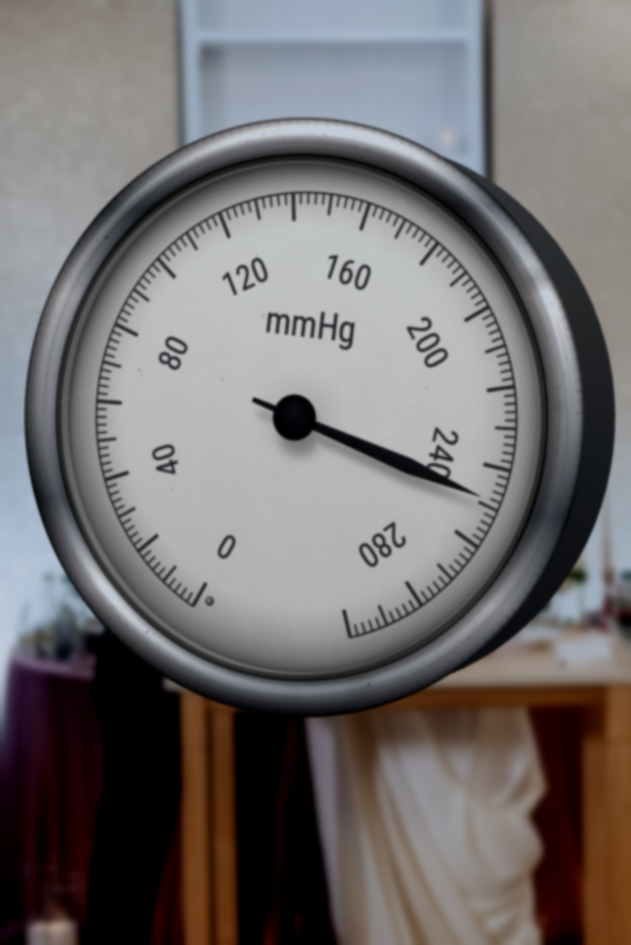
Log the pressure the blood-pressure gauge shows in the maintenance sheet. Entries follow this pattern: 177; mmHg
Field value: 248; mmHg
